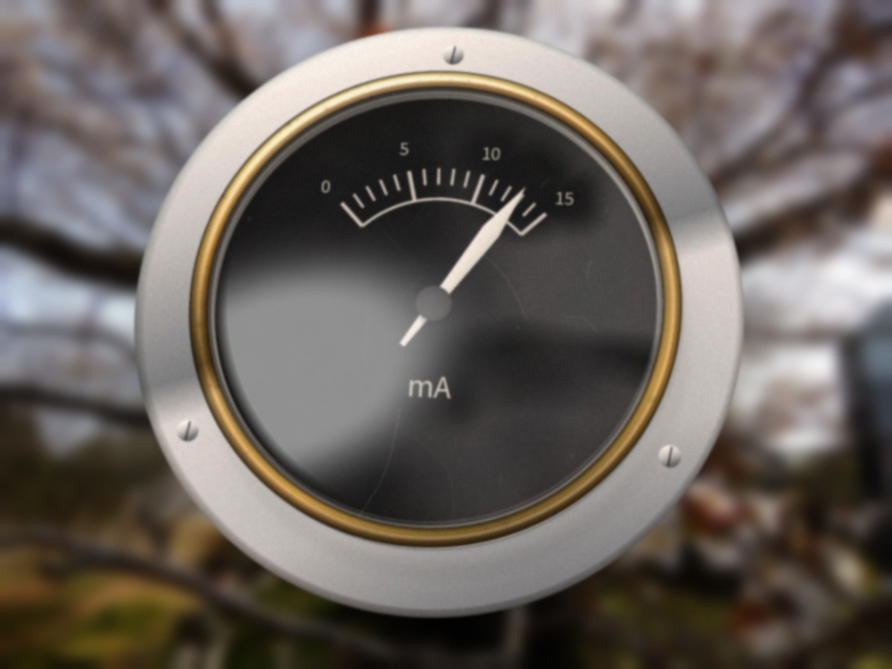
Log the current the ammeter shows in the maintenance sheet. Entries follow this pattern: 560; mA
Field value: 13; mA
